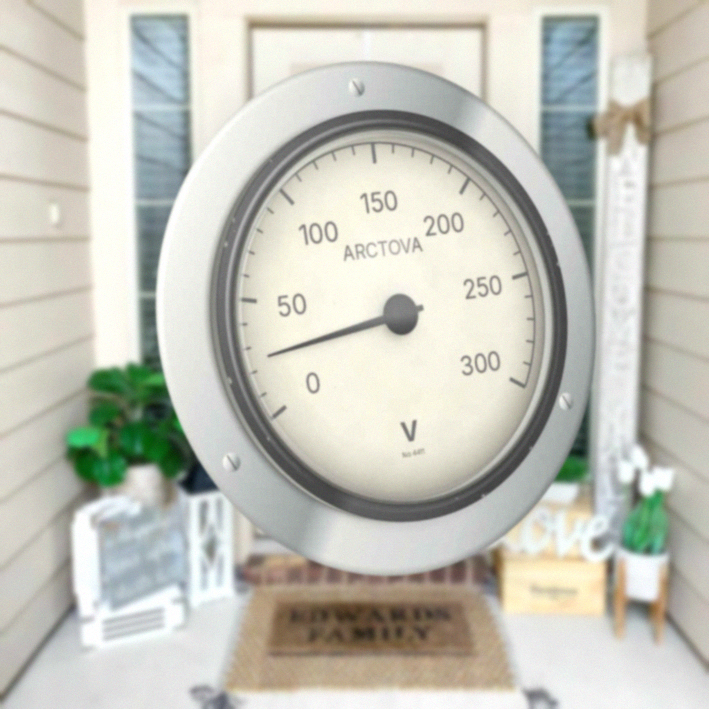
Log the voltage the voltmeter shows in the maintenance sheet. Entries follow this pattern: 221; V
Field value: 25; V
